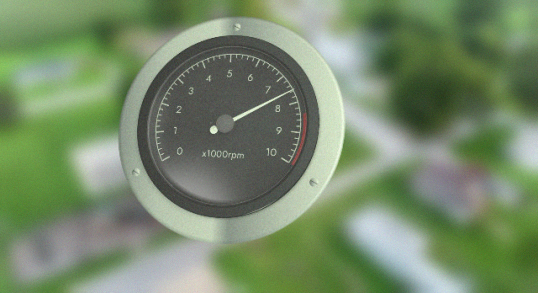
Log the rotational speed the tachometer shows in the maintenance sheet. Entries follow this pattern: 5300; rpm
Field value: 7600; rpm
